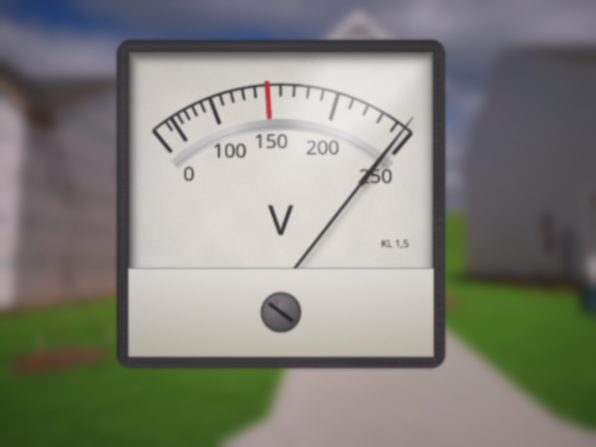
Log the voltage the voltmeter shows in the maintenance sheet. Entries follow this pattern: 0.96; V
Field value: 245; V
